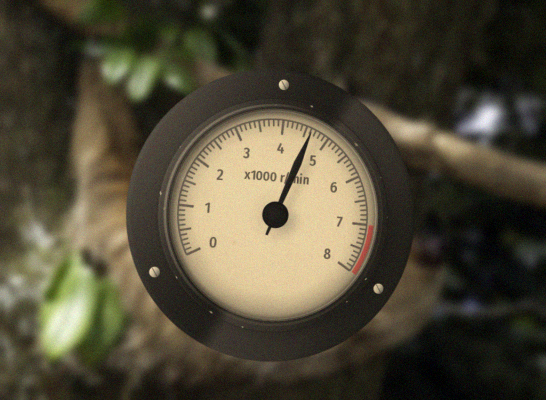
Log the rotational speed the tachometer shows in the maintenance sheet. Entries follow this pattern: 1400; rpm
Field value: 4600; rpm
